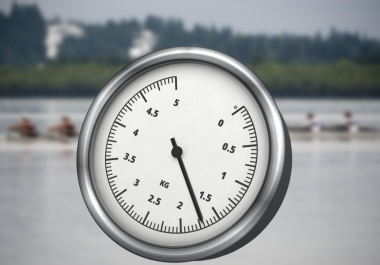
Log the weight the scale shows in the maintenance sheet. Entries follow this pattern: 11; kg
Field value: 1.7; kg
